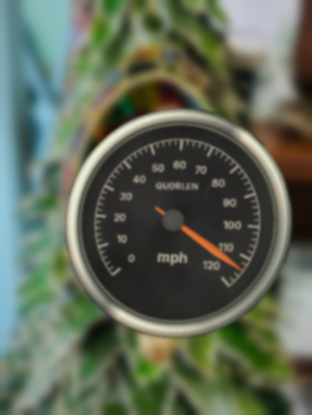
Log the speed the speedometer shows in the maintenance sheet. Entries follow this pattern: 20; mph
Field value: 114; mph
